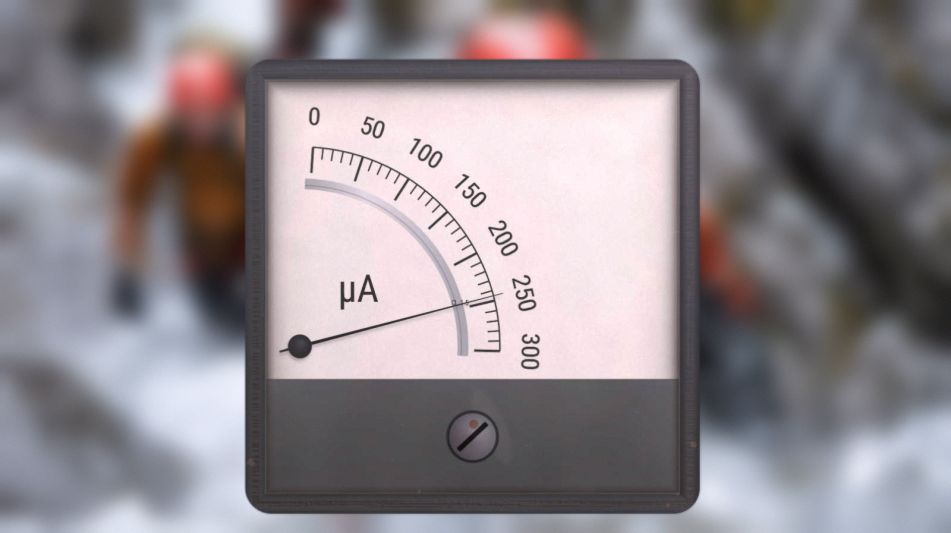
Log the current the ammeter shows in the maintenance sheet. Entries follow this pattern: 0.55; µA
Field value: 245; µA
